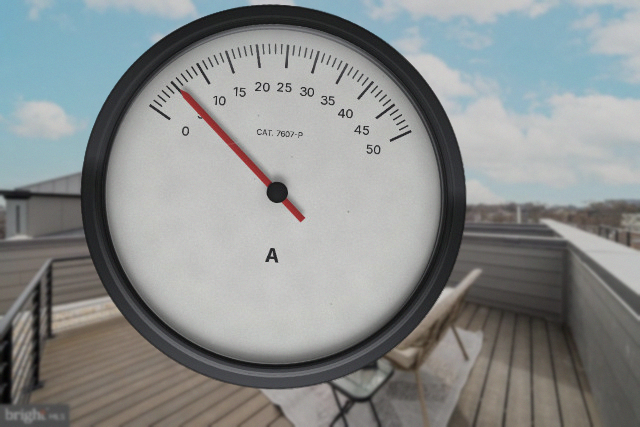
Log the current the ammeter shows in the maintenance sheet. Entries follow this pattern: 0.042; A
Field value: 5; A
